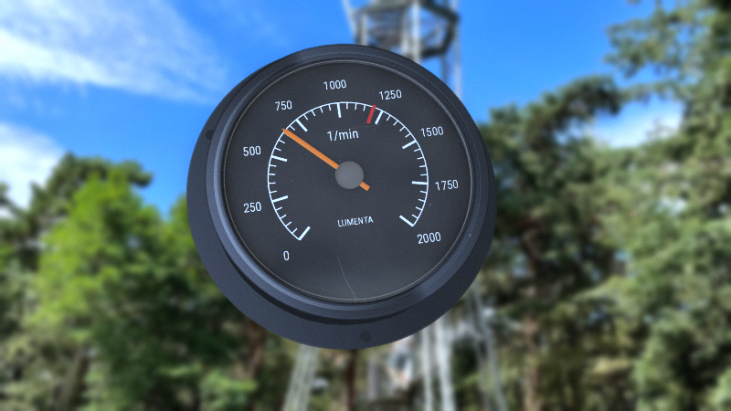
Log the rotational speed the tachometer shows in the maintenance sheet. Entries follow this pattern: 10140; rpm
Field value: 650; rpm
